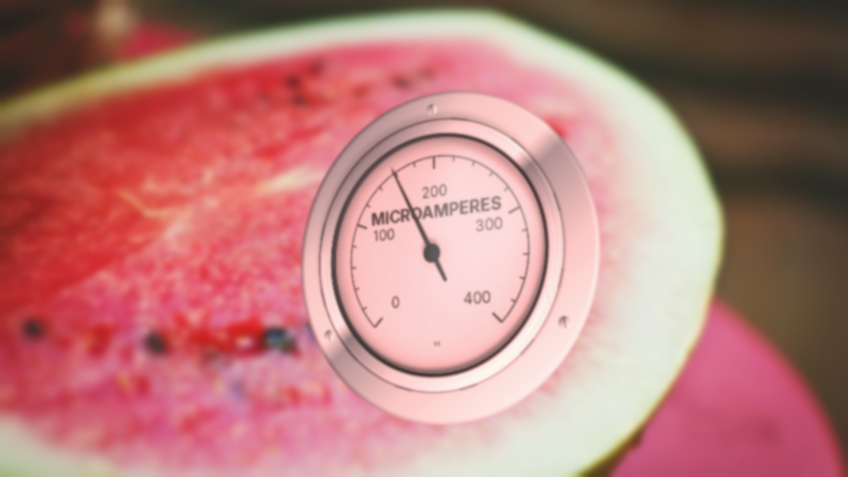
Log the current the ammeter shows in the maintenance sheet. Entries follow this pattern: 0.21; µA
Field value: 160; µA
